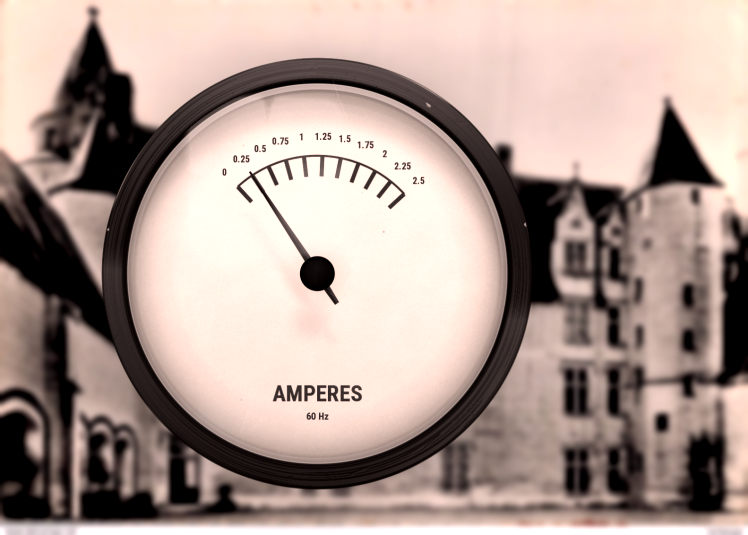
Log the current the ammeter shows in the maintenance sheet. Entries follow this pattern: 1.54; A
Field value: 0.25; A
